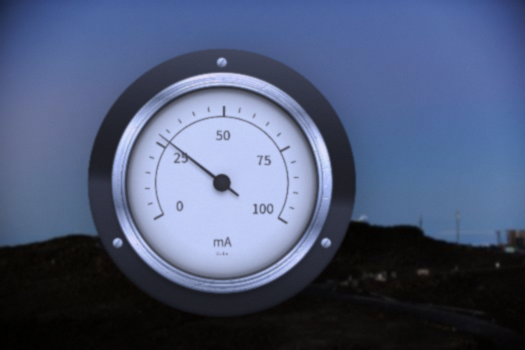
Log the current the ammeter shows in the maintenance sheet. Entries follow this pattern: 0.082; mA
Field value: 27.5; mA
